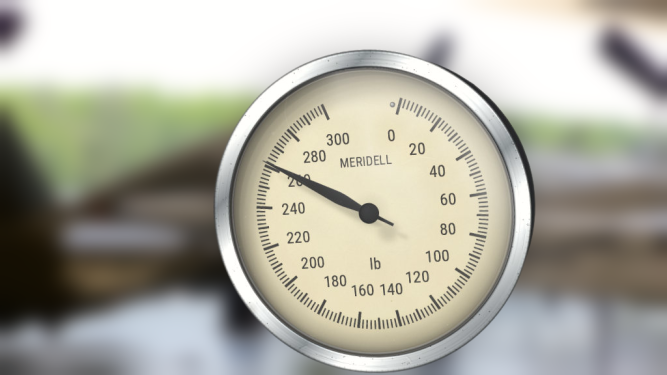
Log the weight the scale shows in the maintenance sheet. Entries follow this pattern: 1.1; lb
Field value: 262; lb
